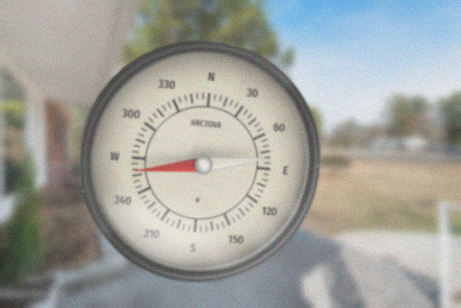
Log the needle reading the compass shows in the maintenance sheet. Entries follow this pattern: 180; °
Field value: 260; °
